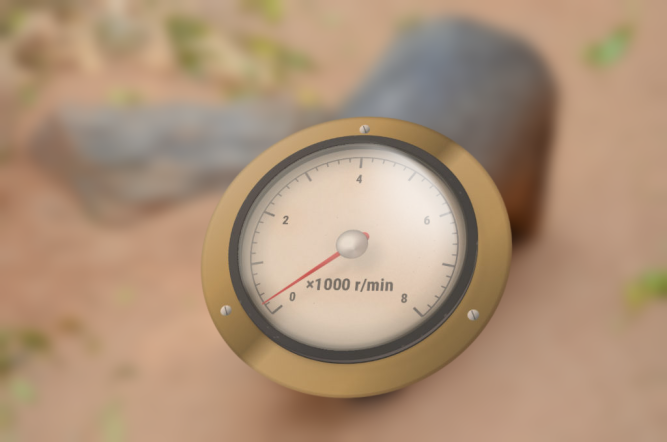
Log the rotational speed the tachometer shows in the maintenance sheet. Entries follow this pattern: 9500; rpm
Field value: 200; rpm
